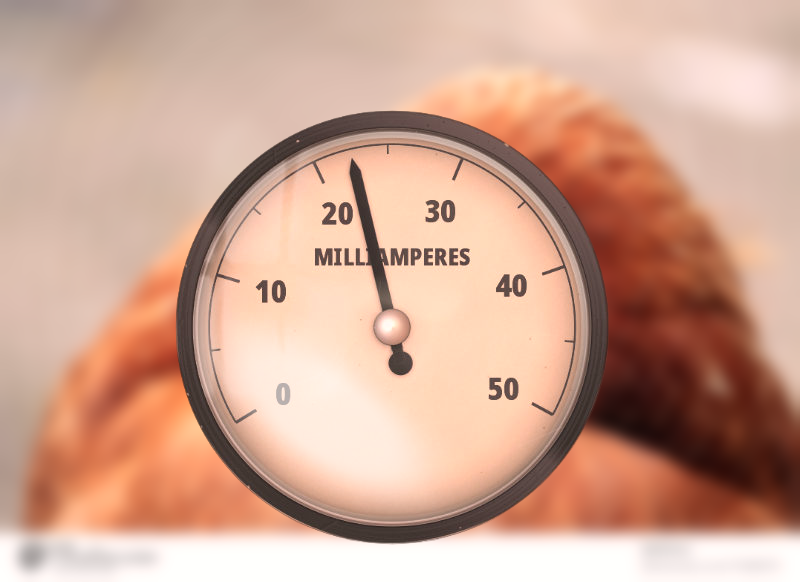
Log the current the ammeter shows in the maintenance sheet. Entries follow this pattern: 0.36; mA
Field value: 22.5; mA
